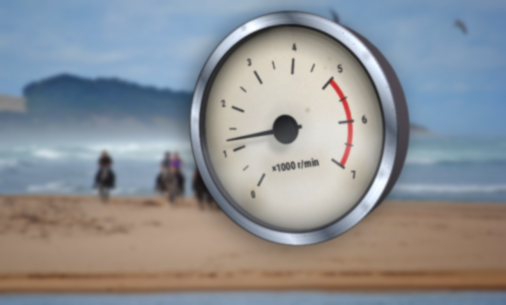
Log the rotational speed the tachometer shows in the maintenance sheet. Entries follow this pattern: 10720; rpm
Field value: 1250; rpm
